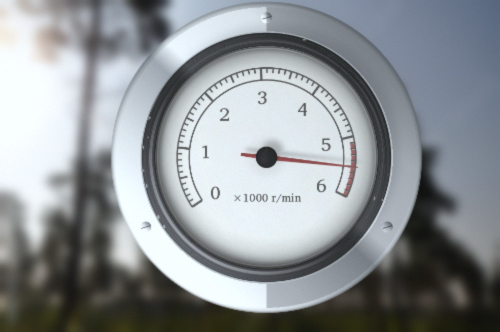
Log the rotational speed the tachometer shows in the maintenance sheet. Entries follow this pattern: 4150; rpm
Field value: 5500; rpm
